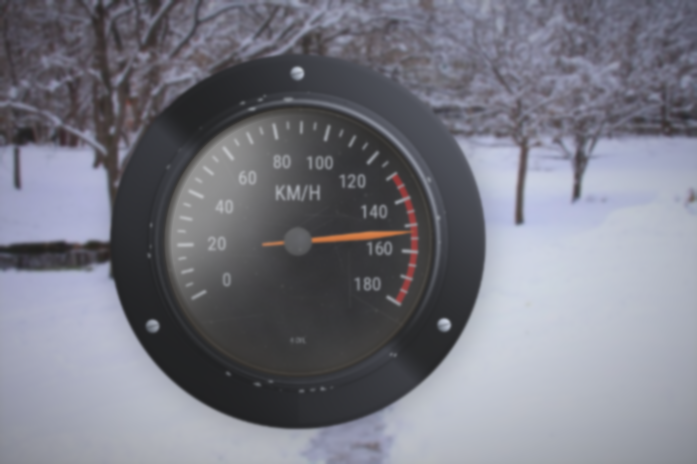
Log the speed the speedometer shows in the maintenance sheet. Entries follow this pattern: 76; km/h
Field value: 152.5; km/h
